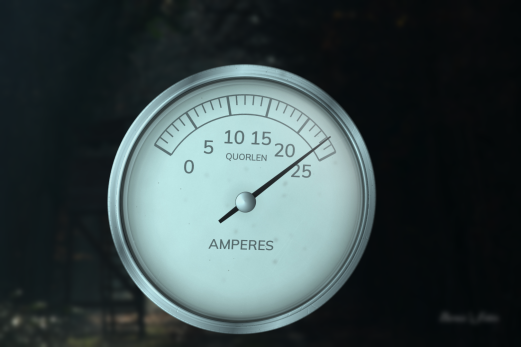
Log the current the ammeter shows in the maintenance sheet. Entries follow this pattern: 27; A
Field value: 23; A
